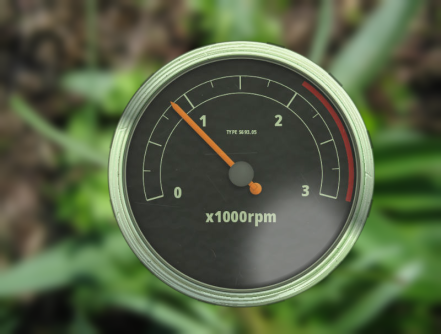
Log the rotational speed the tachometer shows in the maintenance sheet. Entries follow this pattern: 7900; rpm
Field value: 875; rpm
